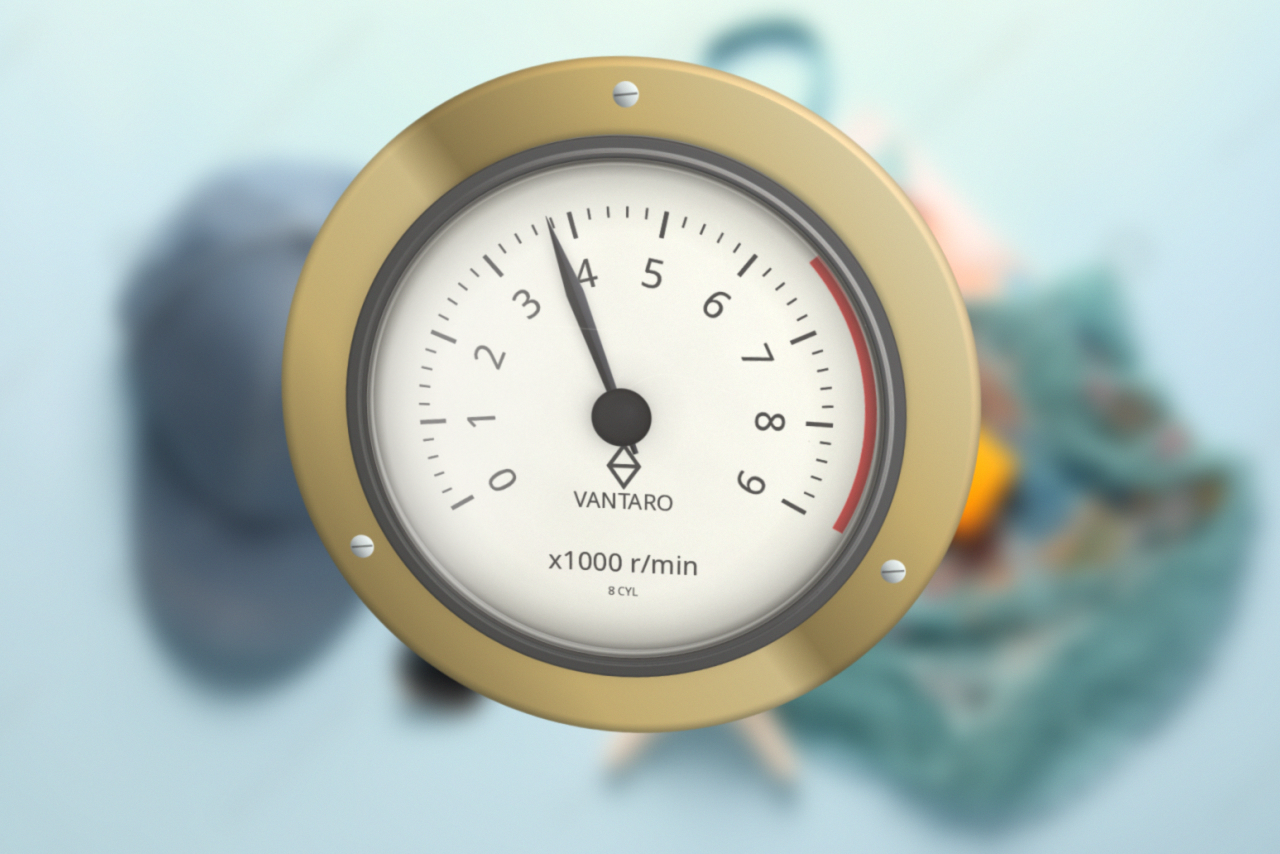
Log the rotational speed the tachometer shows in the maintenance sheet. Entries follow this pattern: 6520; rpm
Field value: 3800; rpm
